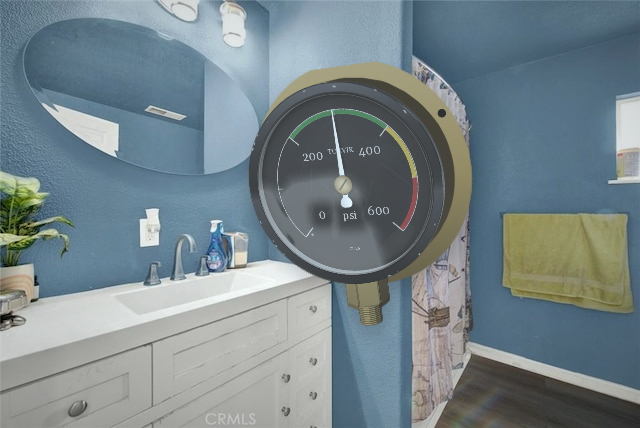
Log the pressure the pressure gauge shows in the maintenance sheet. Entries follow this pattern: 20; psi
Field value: 300; psi
